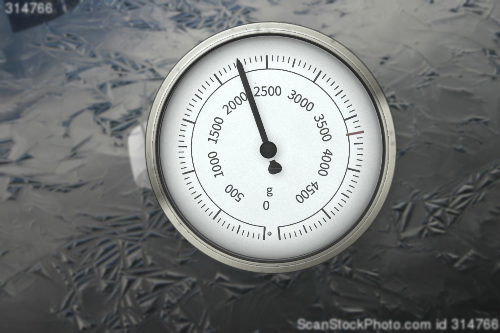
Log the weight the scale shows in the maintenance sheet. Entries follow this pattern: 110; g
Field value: 2250; g
